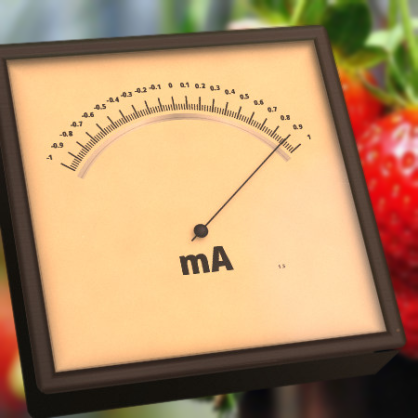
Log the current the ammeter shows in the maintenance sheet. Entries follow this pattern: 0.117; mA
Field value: 0.9; mA
